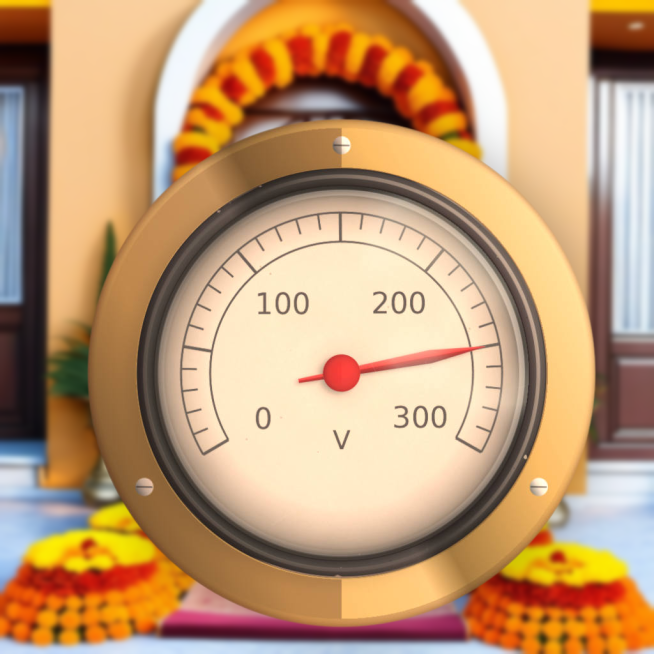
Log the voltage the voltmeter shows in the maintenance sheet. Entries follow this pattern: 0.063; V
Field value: 250; V
